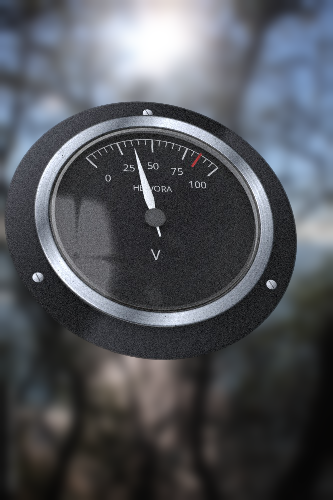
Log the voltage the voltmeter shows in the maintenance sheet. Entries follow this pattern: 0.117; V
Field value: 35; V
